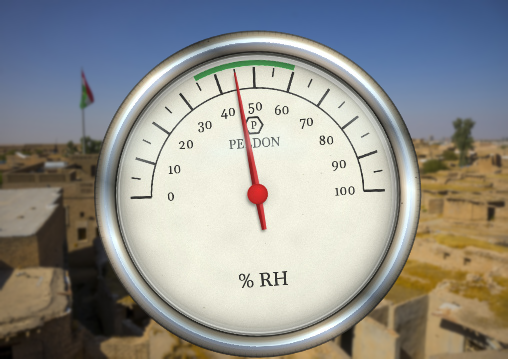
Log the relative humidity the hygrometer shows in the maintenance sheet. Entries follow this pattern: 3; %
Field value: 45; %
